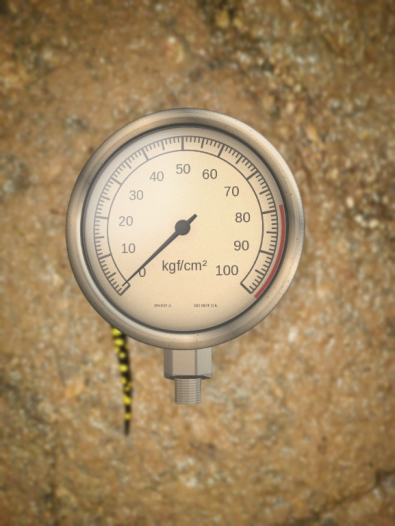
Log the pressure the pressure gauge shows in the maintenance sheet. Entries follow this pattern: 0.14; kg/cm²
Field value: 1; kg/cm²
